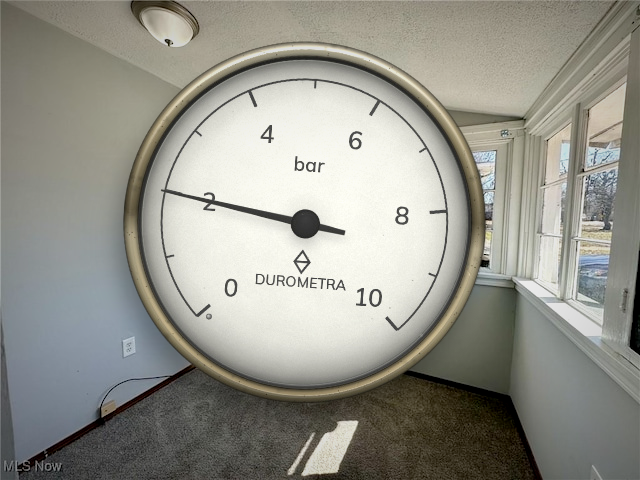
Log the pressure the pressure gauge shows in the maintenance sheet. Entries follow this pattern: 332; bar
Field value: 2; bar
